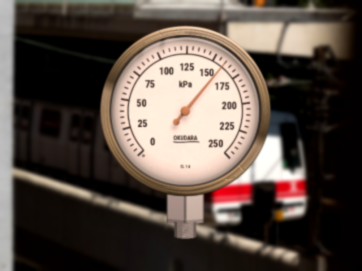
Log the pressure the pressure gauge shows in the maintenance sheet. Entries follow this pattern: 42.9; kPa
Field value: 160; kPa
